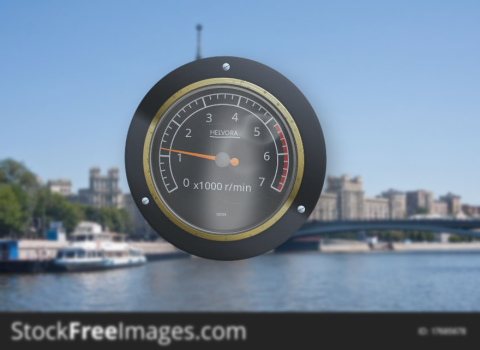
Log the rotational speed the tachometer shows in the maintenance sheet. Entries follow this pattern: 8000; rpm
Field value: 1200; rpm
